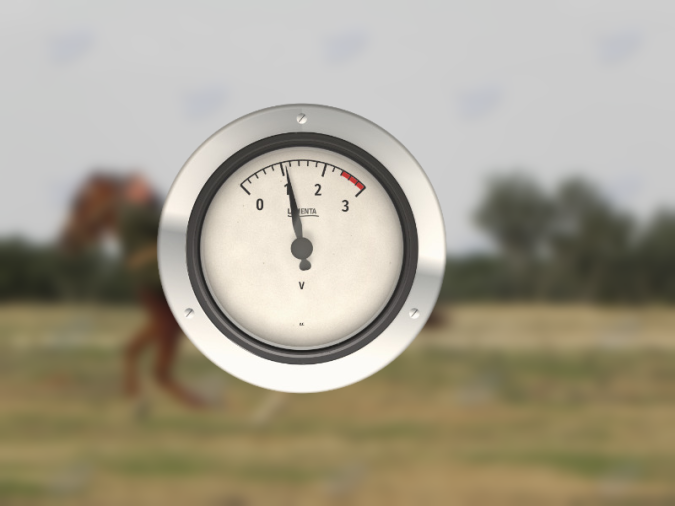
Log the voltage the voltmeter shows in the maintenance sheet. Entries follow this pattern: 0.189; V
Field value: 1.1; V
